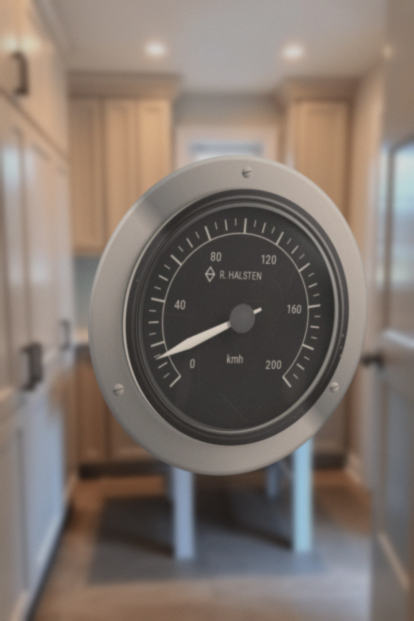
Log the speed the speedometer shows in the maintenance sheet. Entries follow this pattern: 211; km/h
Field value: 15; km/h
